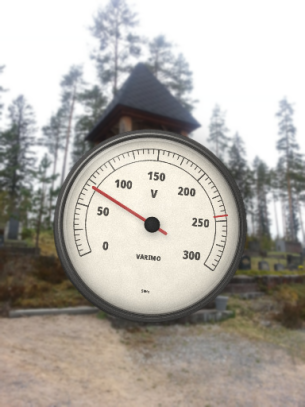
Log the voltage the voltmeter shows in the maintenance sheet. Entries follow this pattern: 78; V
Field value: 70; V
